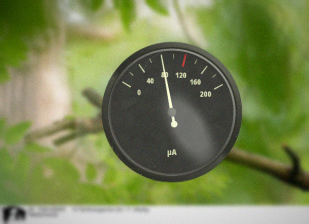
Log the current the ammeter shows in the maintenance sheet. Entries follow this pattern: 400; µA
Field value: 80; µA
